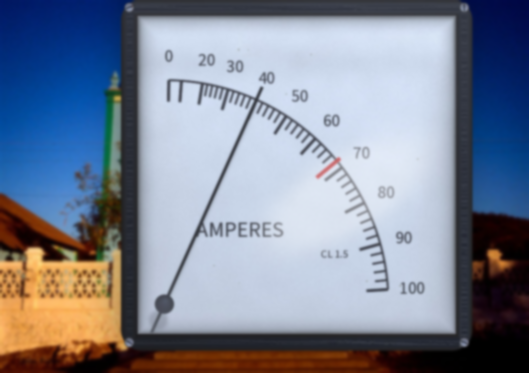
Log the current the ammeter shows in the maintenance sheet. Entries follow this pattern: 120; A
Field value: 40; A
